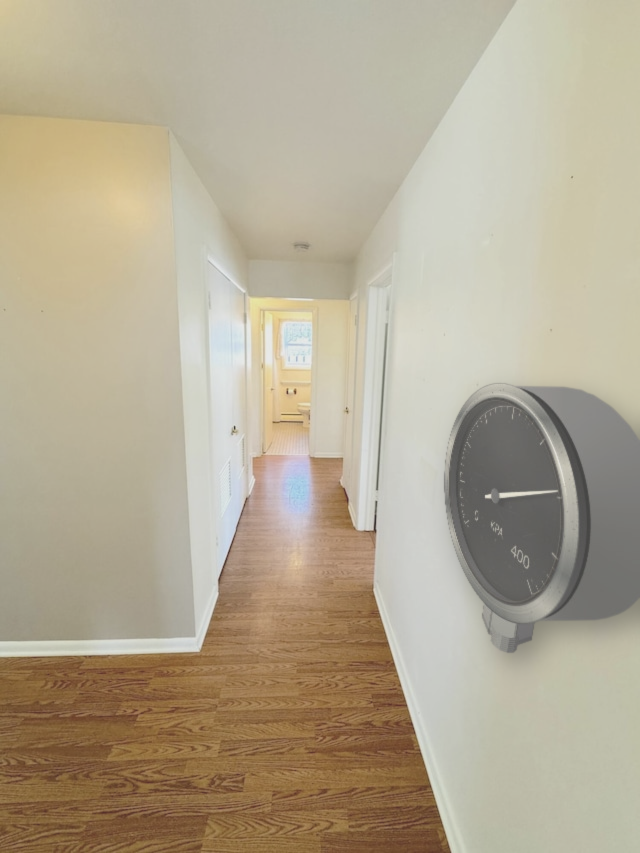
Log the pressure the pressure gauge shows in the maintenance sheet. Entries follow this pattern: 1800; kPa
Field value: 295; kPa
